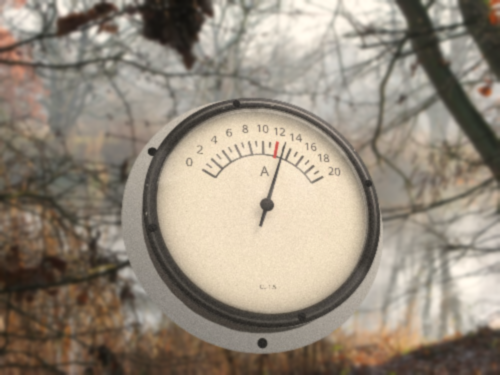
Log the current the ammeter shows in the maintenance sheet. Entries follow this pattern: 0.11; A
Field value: 13; A
